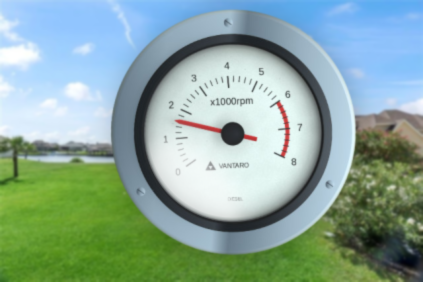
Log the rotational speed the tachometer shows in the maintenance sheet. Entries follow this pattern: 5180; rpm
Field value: 1600; rpm
